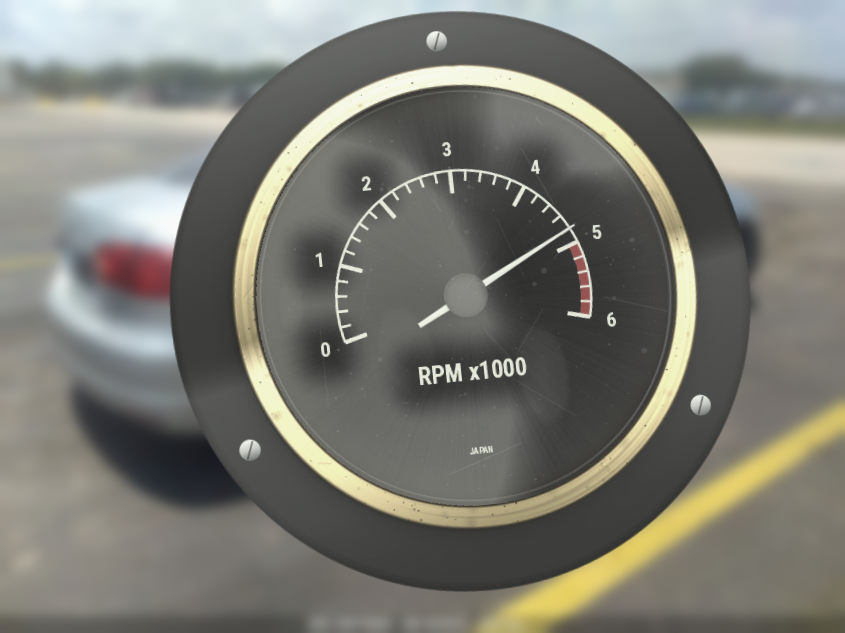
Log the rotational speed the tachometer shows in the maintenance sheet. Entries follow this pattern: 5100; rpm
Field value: 4800; rpm
